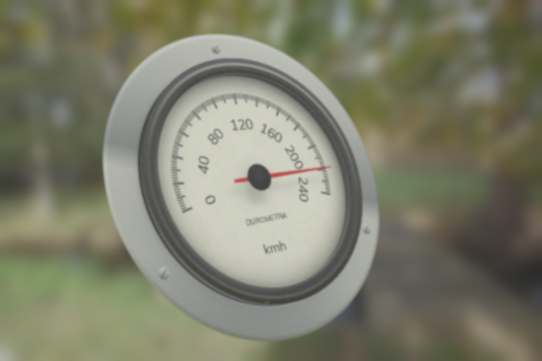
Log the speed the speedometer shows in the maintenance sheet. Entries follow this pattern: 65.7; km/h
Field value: 220; km/h
